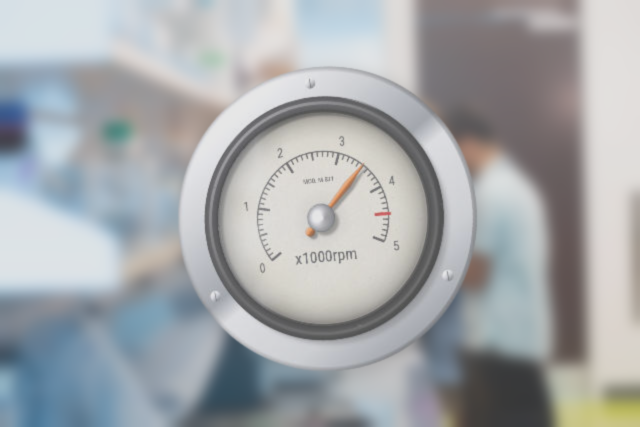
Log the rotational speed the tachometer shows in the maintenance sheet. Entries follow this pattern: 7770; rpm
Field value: 3500; rpm
